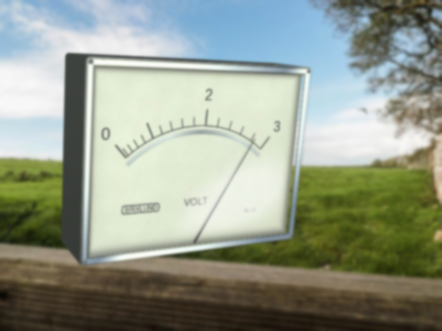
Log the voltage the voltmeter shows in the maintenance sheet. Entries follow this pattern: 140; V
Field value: 2.8; V
